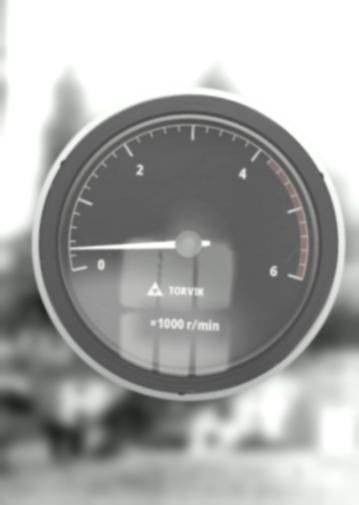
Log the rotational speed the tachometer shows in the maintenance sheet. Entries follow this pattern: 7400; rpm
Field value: 300; rpm
